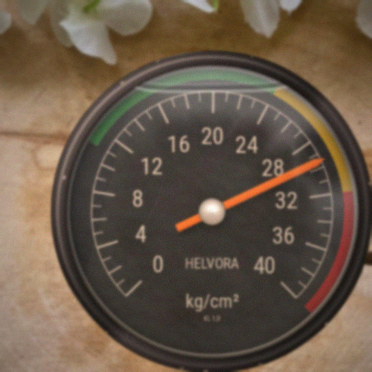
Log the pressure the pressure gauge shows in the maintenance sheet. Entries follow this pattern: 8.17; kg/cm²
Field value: 29.5; kg/cm²
